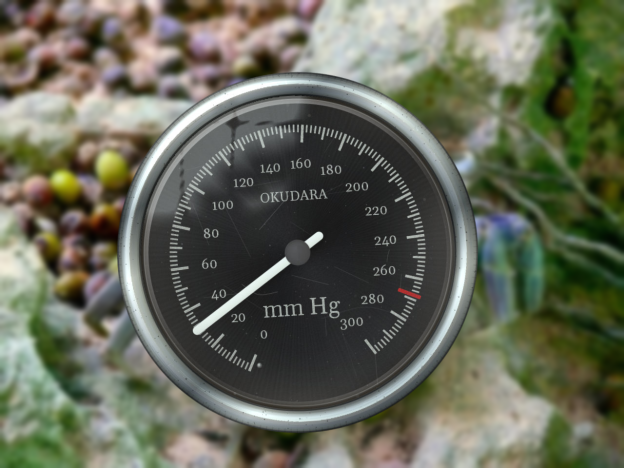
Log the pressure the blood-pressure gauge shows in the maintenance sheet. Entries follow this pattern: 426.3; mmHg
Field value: 30; mmHg
